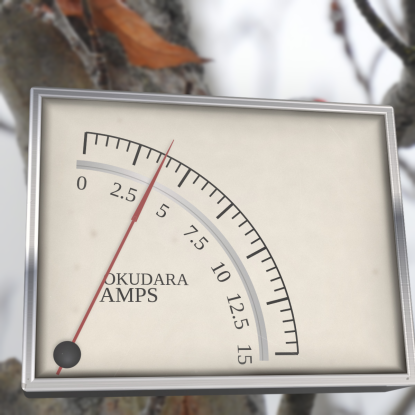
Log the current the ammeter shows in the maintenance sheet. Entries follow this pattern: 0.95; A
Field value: 3.75; A
